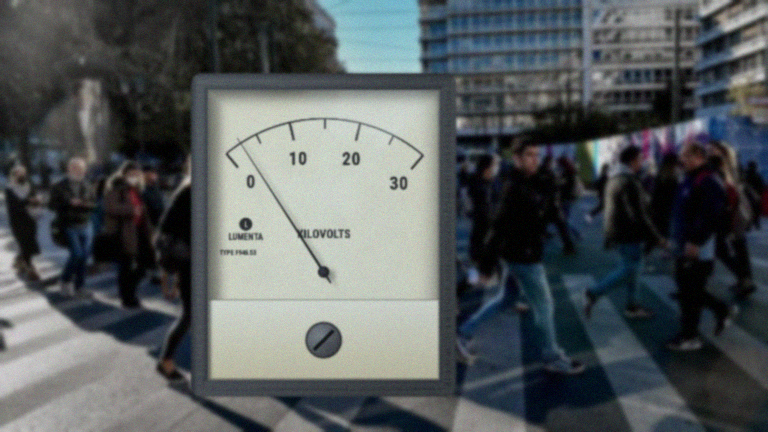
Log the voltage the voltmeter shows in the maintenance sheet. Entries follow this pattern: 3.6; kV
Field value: 2.5; kV
